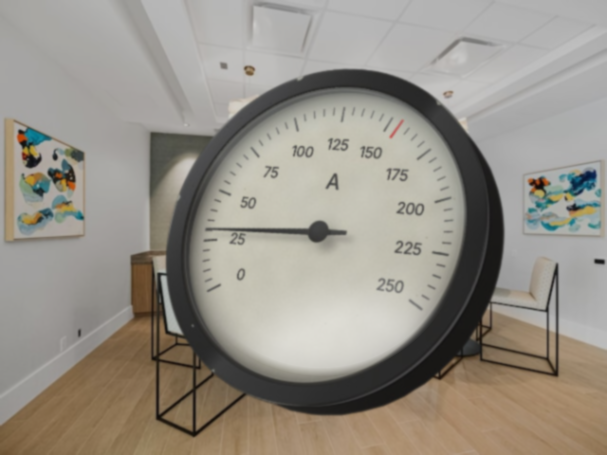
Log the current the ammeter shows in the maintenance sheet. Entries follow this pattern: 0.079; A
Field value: 30; A
